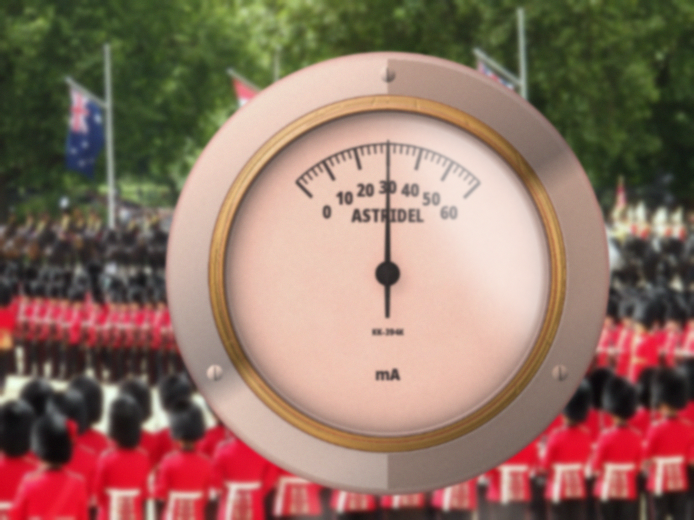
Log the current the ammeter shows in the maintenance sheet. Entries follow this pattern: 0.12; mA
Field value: 30; mA
